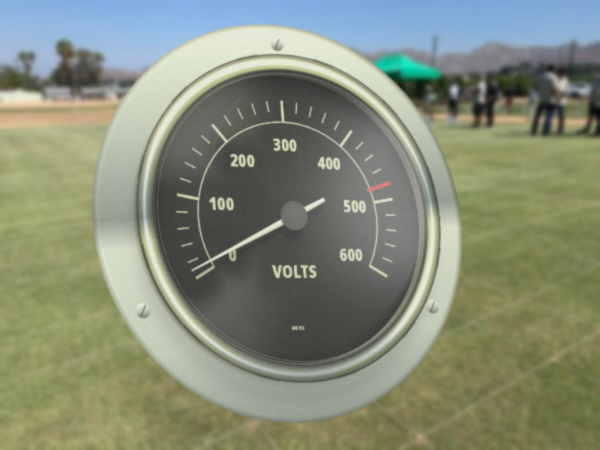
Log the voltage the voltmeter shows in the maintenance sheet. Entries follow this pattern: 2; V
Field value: 10; V
